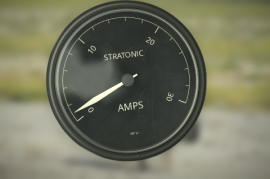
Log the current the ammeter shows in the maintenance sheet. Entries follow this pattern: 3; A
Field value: 1; A
